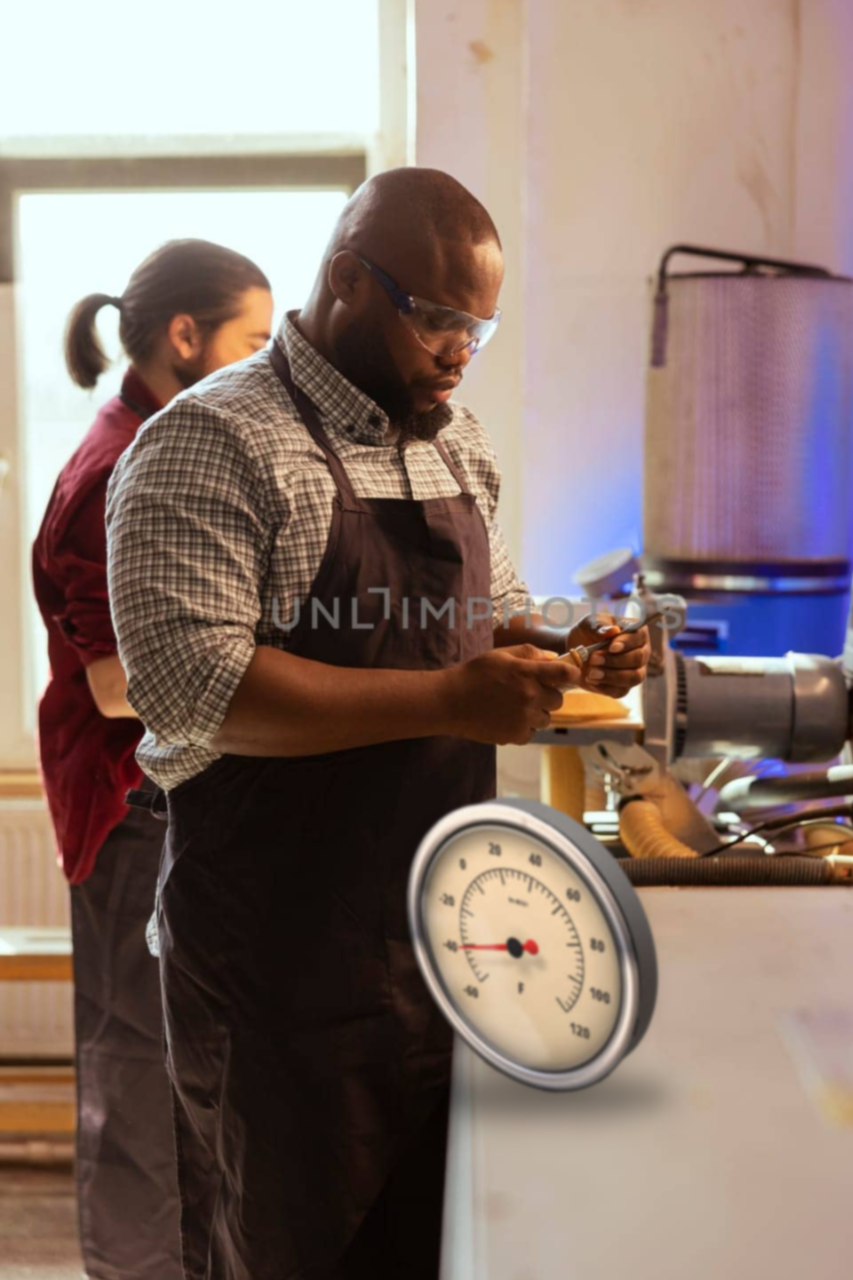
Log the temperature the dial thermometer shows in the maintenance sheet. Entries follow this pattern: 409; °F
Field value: -40; °F
